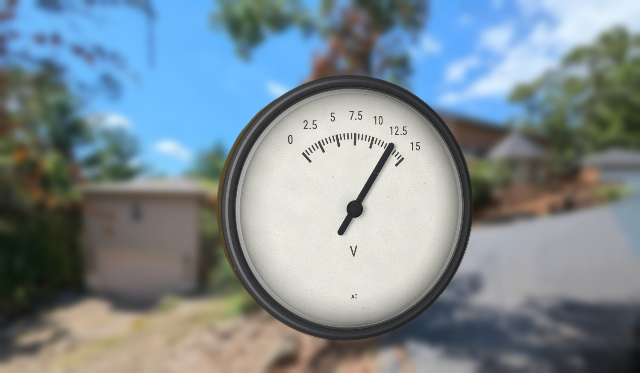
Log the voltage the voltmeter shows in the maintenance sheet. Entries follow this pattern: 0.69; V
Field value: 12.5; V
